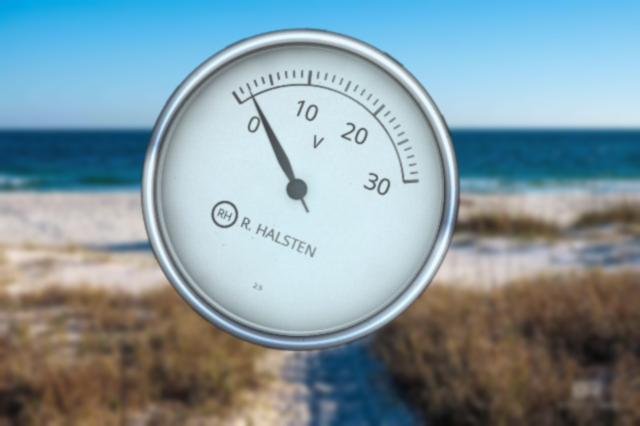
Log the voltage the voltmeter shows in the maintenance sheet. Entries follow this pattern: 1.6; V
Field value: 2; V
